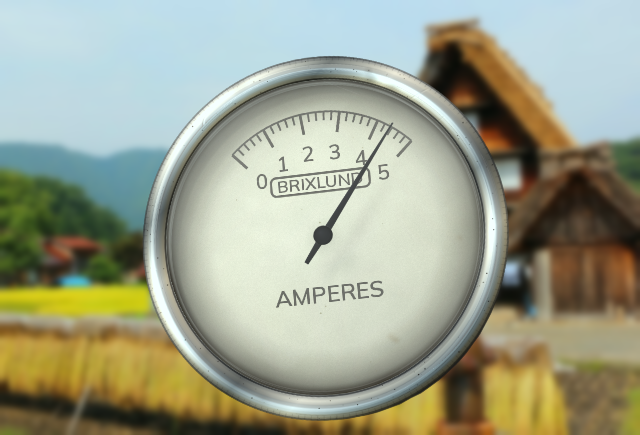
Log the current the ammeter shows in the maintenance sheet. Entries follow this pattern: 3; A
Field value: 4.4; A
